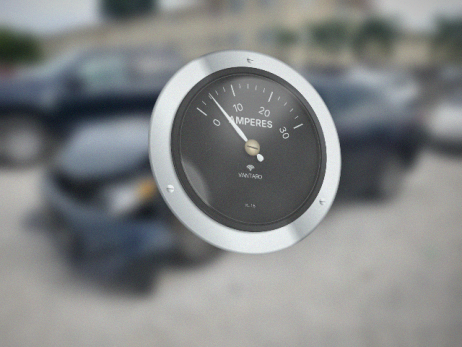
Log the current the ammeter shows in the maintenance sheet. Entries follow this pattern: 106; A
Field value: 4; A
